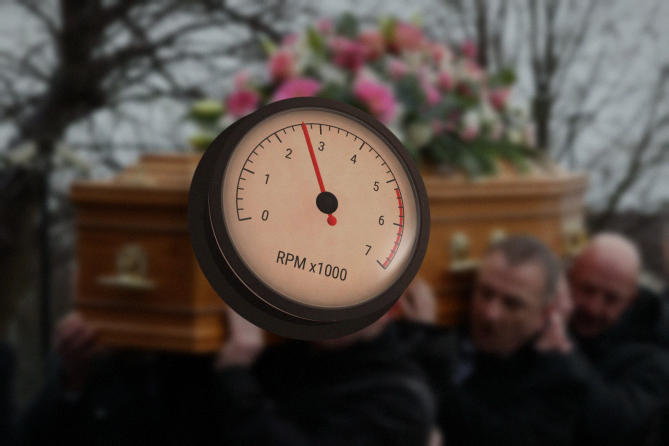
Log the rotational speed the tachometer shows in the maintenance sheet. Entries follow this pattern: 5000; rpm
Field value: 2600; rpm
